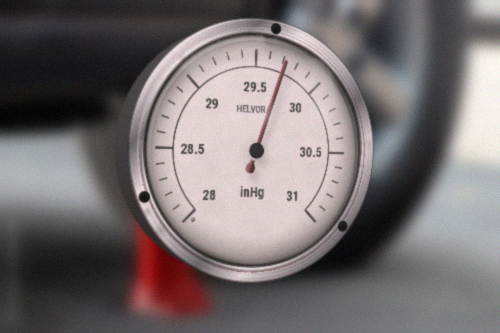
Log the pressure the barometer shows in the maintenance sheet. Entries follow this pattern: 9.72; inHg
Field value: 29.7; inHg
